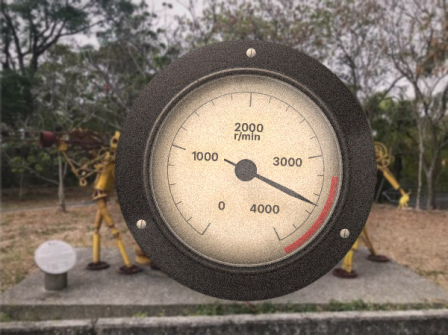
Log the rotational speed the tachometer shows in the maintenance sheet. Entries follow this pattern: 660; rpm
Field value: 3500; rpm
